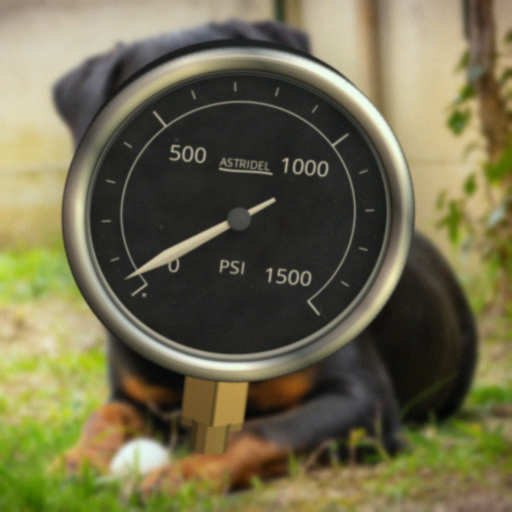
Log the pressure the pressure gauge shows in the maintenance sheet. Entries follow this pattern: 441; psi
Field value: 50; psi
